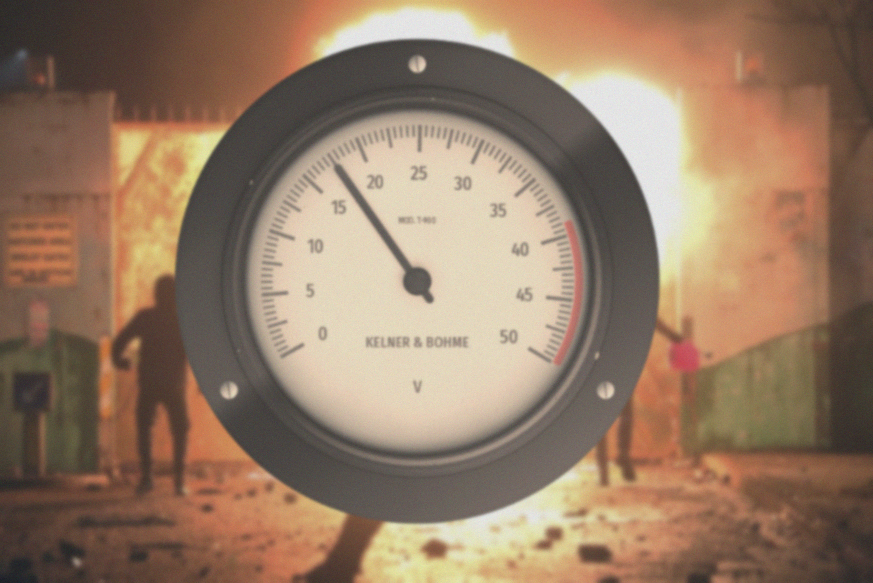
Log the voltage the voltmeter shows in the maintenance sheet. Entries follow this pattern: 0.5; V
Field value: 17.5; V
